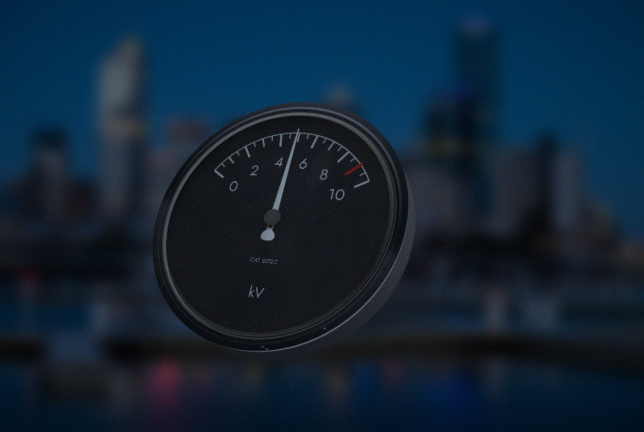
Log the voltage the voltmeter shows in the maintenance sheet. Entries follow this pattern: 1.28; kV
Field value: 5; kV
